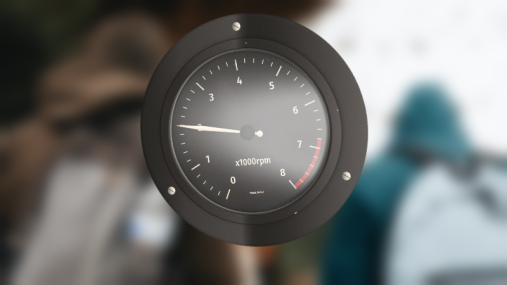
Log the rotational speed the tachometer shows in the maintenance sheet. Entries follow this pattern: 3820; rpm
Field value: 2000; rpm
